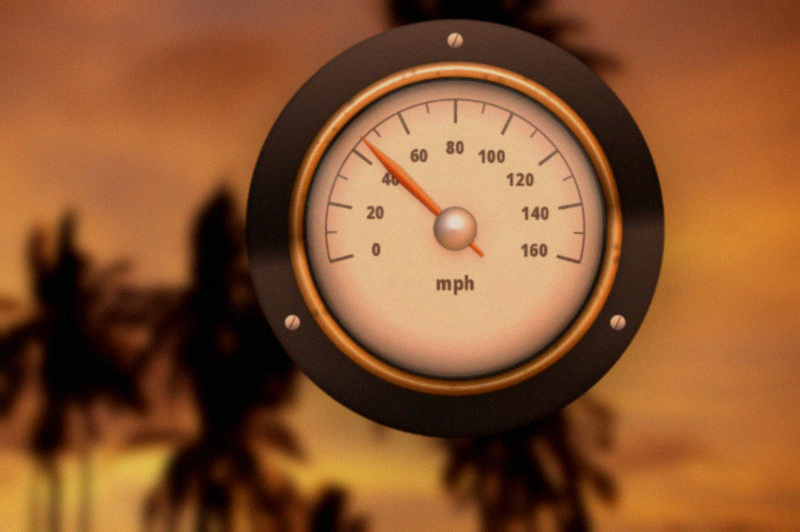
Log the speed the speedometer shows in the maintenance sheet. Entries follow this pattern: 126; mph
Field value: 45; mph
